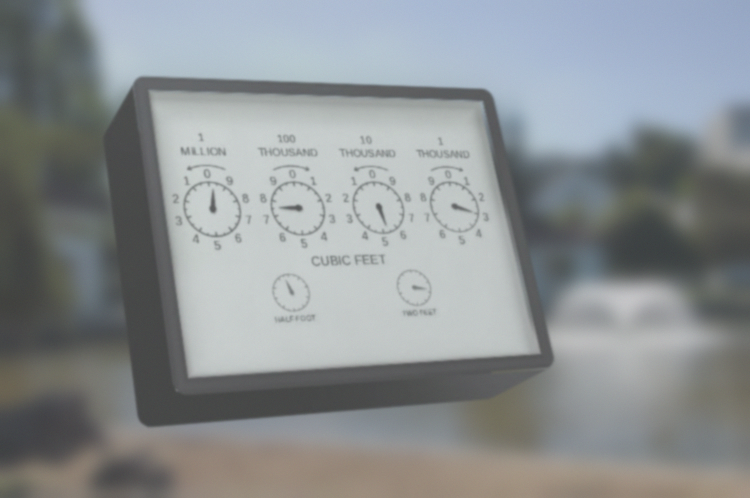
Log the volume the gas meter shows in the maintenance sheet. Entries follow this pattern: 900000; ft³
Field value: 975300; ft³
